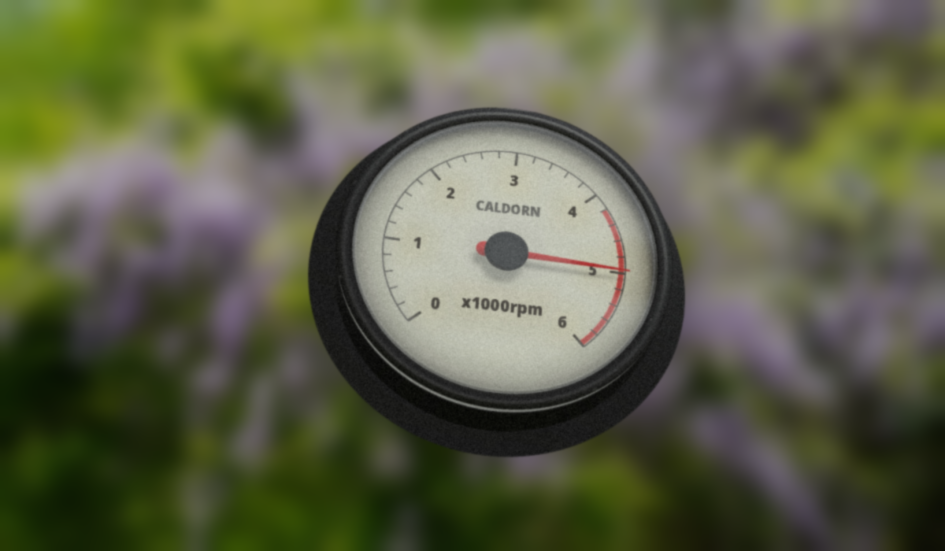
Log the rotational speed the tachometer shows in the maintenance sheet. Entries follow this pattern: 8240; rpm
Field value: 5000; rpm
